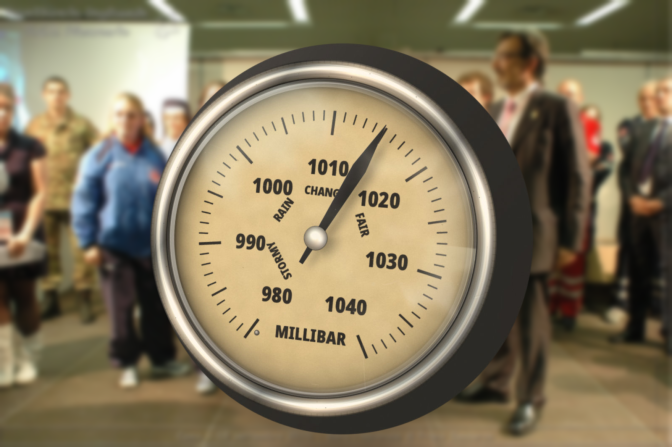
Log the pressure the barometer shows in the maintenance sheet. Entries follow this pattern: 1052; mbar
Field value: 1015; mbar
